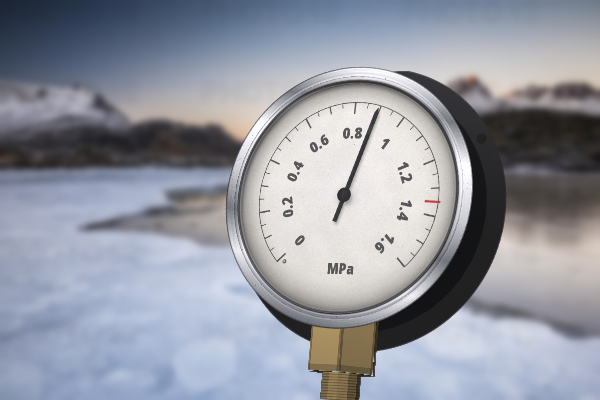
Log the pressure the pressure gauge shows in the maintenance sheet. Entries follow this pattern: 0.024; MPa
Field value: 0.9; MPa
